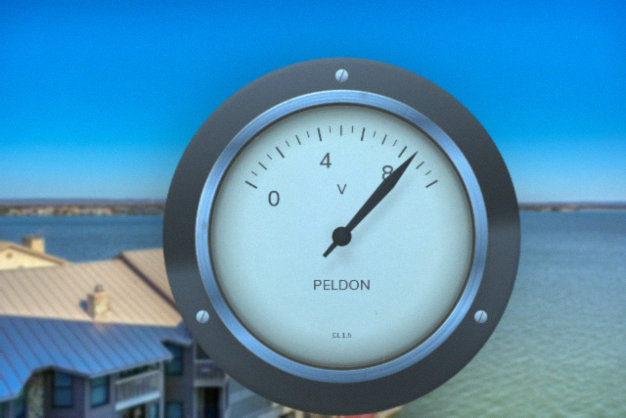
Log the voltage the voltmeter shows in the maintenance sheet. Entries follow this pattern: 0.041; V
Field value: 8.5; V
